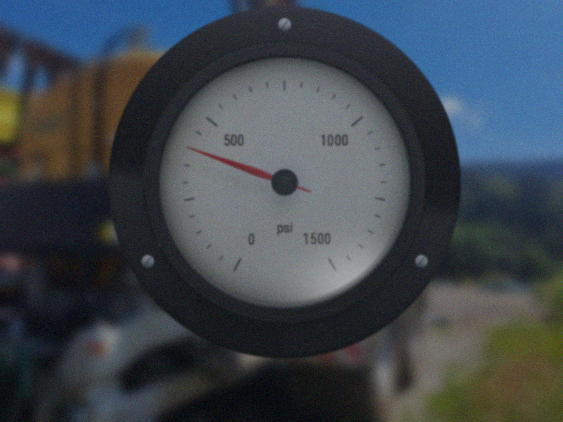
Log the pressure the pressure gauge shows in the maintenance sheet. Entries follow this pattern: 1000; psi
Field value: 400; psi
